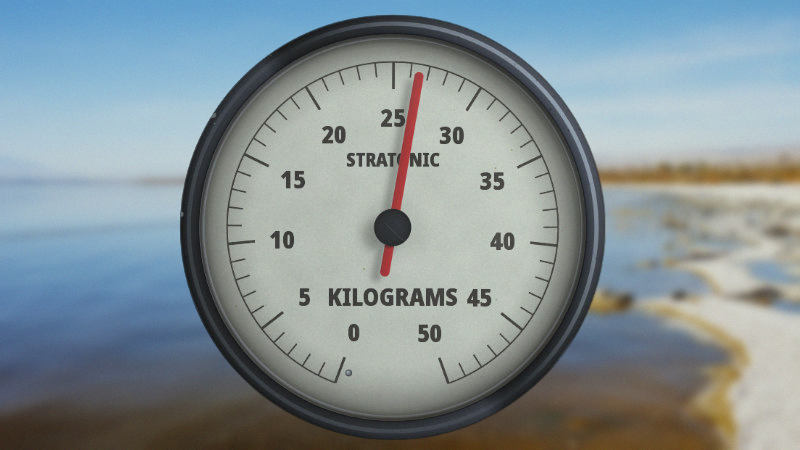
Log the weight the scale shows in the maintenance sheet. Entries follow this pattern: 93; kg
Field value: 26.5; kg
